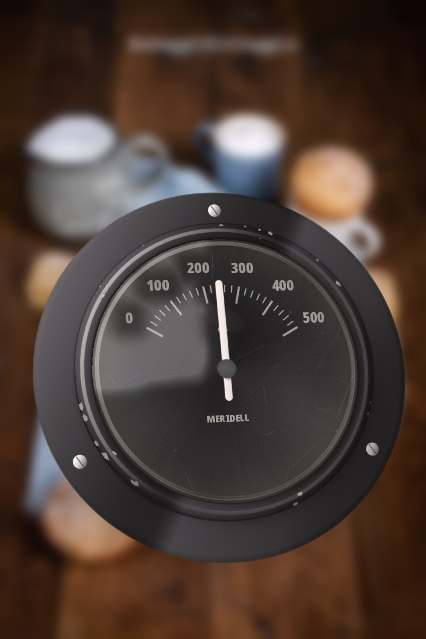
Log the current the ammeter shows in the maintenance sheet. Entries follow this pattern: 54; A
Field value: 240; A
